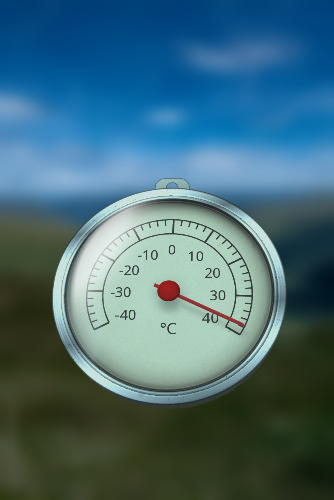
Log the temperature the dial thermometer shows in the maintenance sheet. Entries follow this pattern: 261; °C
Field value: 38; °C
